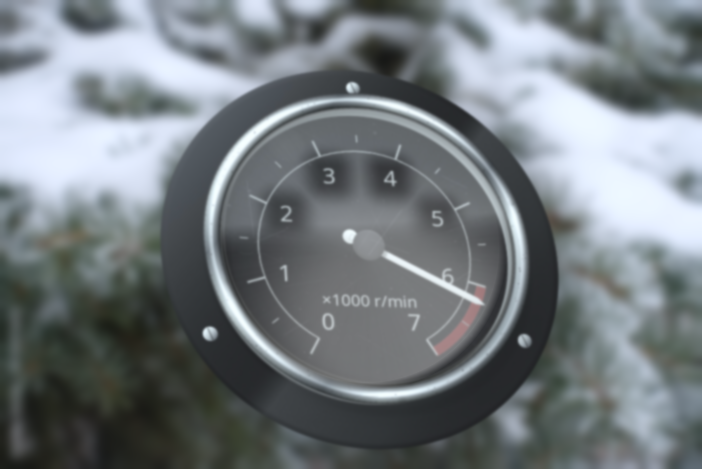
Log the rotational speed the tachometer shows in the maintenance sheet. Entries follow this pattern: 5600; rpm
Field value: 6250; rpm
